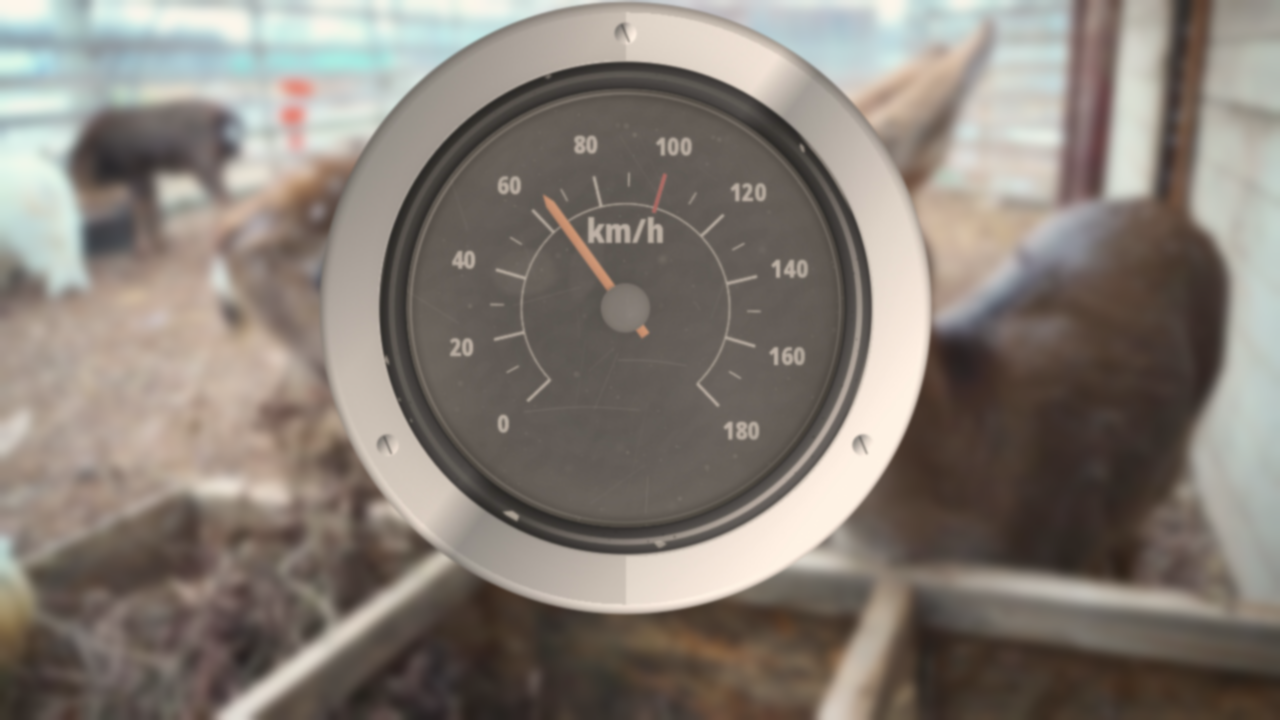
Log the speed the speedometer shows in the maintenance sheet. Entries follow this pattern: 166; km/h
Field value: 65; km/h
